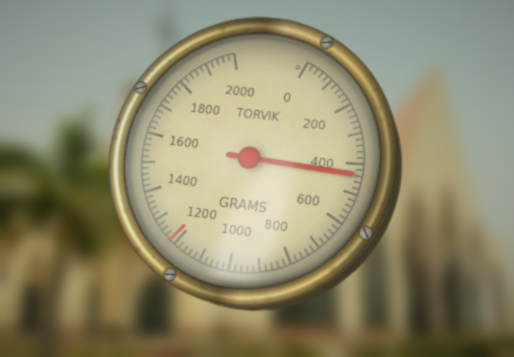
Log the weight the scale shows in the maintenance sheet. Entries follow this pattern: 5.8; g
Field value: 440; g
